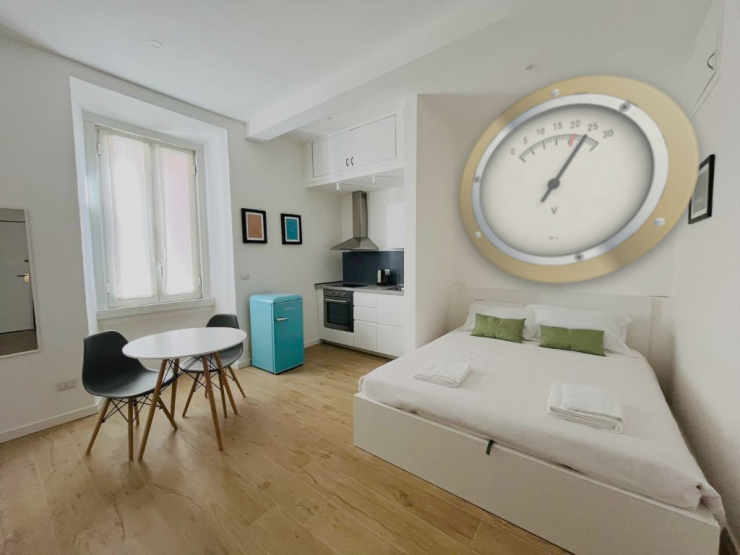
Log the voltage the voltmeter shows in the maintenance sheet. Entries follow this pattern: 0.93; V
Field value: 25; V
